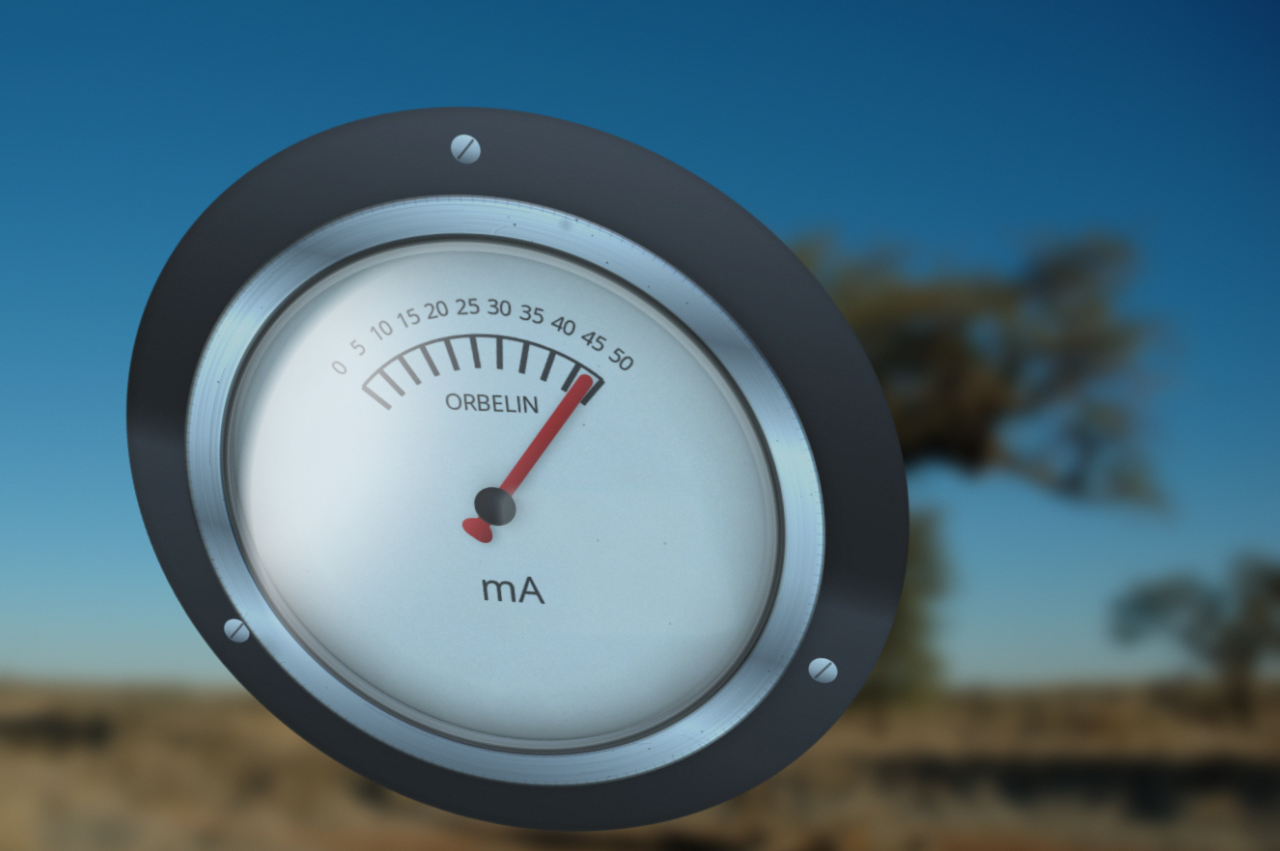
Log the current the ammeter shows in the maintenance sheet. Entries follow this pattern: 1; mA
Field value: 47.5; mA
